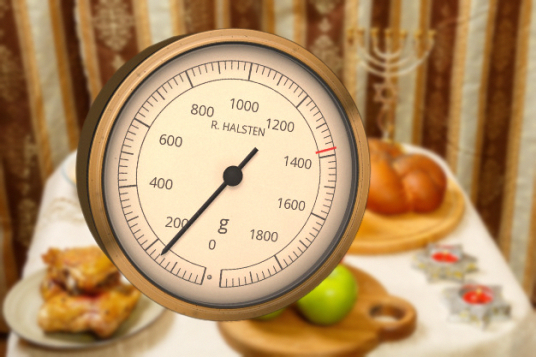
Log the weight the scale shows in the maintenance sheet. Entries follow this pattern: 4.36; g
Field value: 160; g
